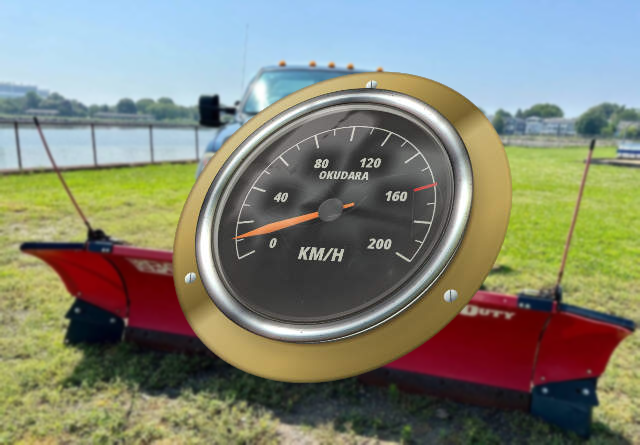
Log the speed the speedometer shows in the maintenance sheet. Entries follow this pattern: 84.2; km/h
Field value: 10; km/h
